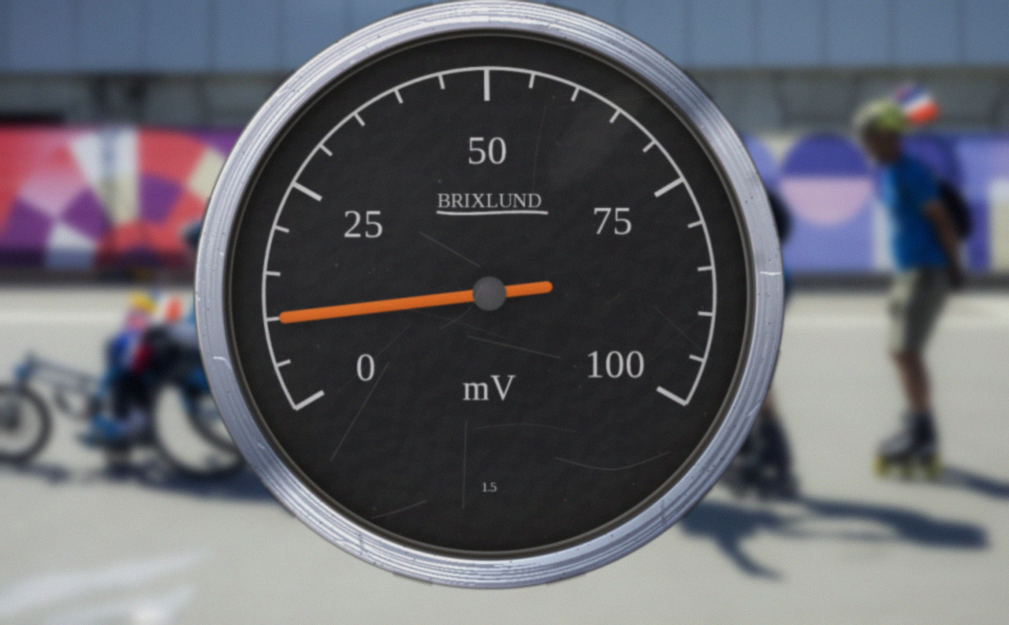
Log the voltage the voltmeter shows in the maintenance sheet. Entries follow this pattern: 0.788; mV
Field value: 10; mV
